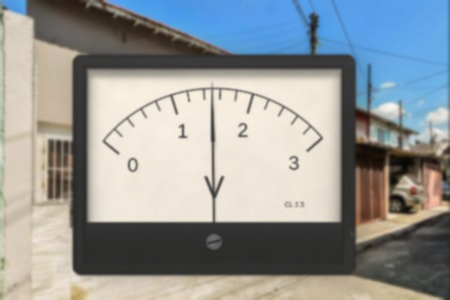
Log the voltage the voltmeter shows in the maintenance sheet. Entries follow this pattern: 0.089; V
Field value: 1.5; V
